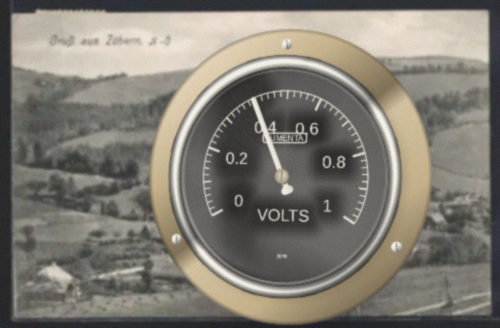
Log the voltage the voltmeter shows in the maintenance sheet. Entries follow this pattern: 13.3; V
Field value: 0.4; V
